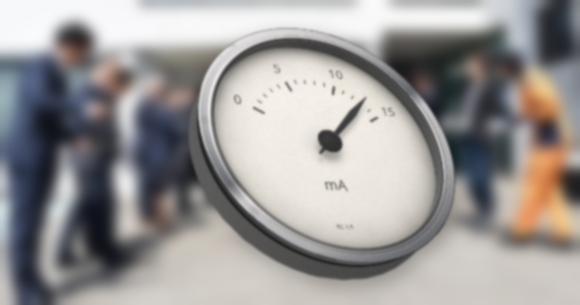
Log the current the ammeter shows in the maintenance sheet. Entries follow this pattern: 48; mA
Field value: 13; mA
